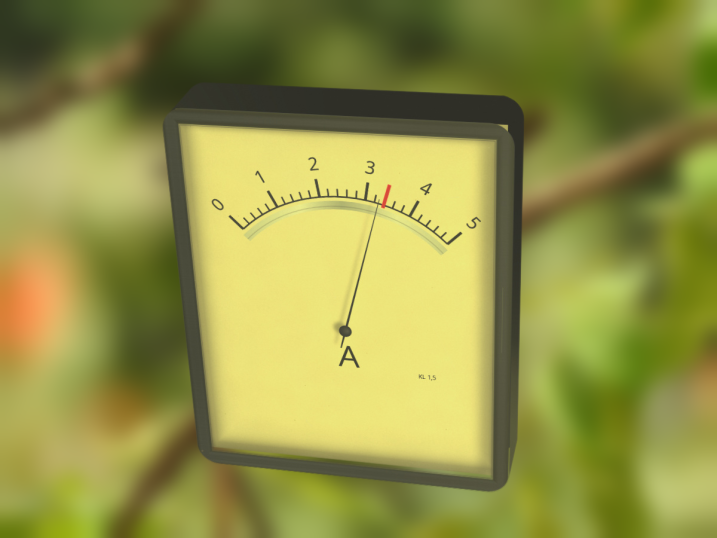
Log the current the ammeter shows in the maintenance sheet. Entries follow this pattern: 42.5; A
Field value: 3.3; A
